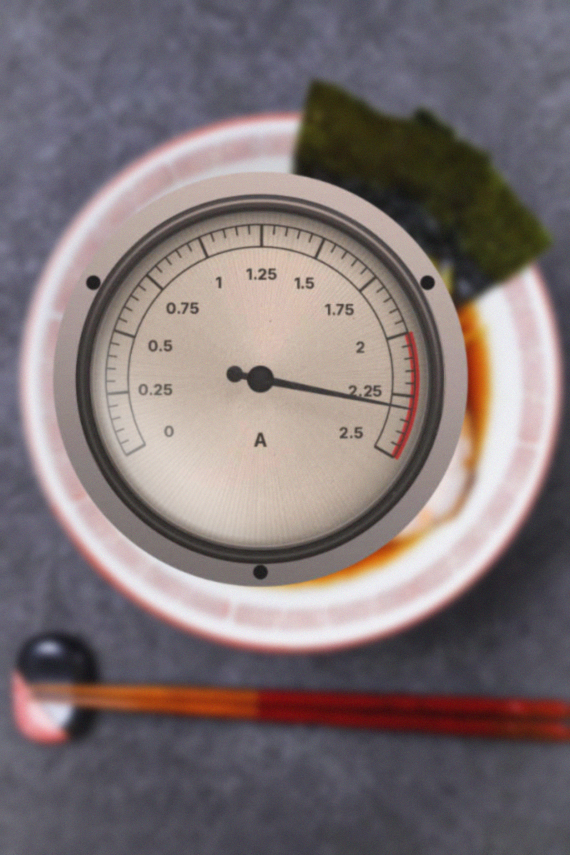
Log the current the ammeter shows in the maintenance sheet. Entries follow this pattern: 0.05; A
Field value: 2.3; A
